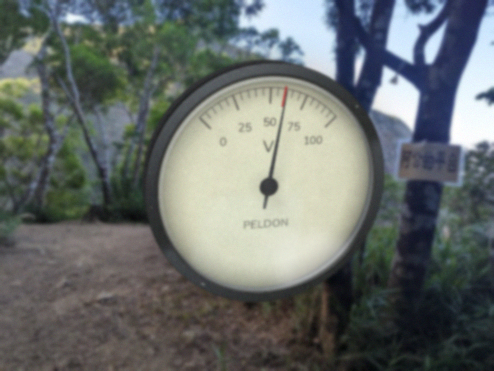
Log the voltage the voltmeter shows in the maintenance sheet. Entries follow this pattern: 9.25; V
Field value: 60; V
